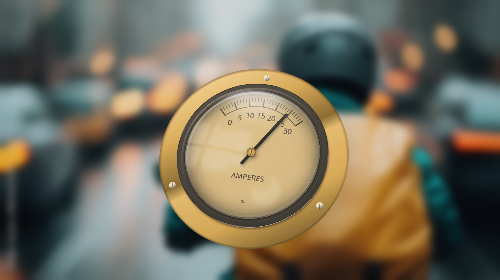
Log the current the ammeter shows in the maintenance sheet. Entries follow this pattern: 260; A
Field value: 25; A
